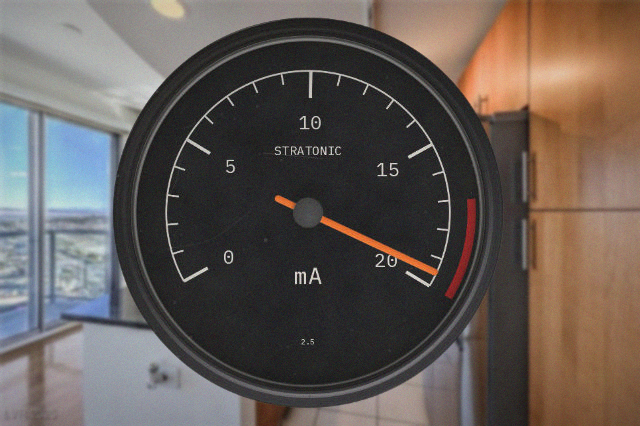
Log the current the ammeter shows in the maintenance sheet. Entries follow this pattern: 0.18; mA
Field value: 19.5; mA
